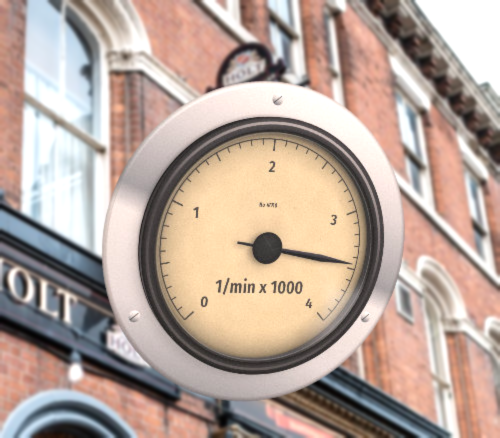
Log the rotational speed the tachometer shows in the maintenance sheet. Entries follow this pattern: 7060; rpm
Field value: 3450; rpm
